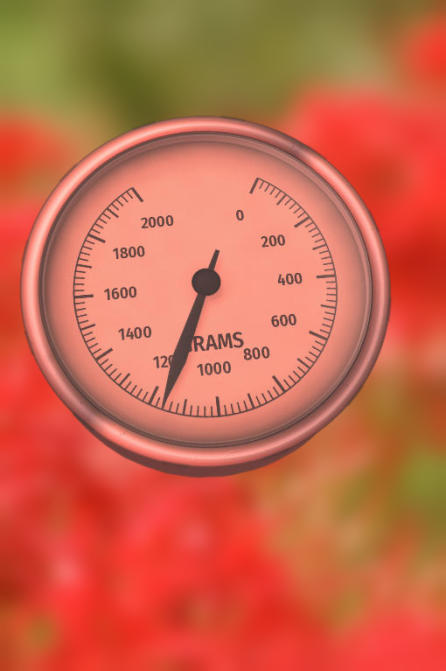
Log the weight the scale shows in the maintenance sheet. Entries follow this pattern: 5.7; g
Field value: 1160; g
